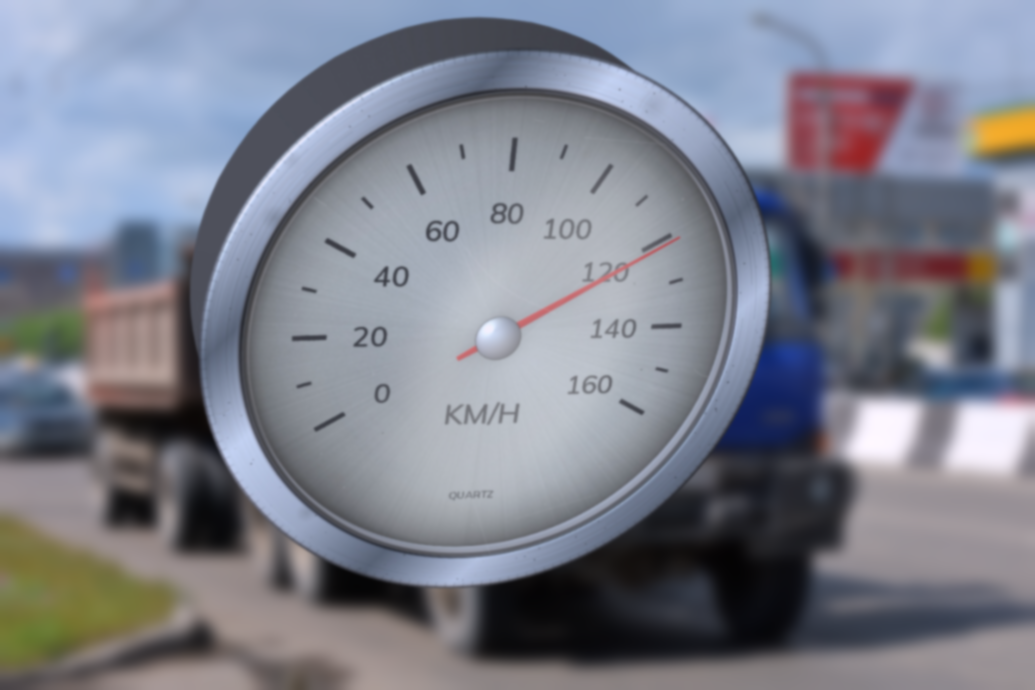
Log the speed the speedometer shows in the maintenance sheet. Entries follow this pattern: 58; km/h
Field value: 120; km/h
